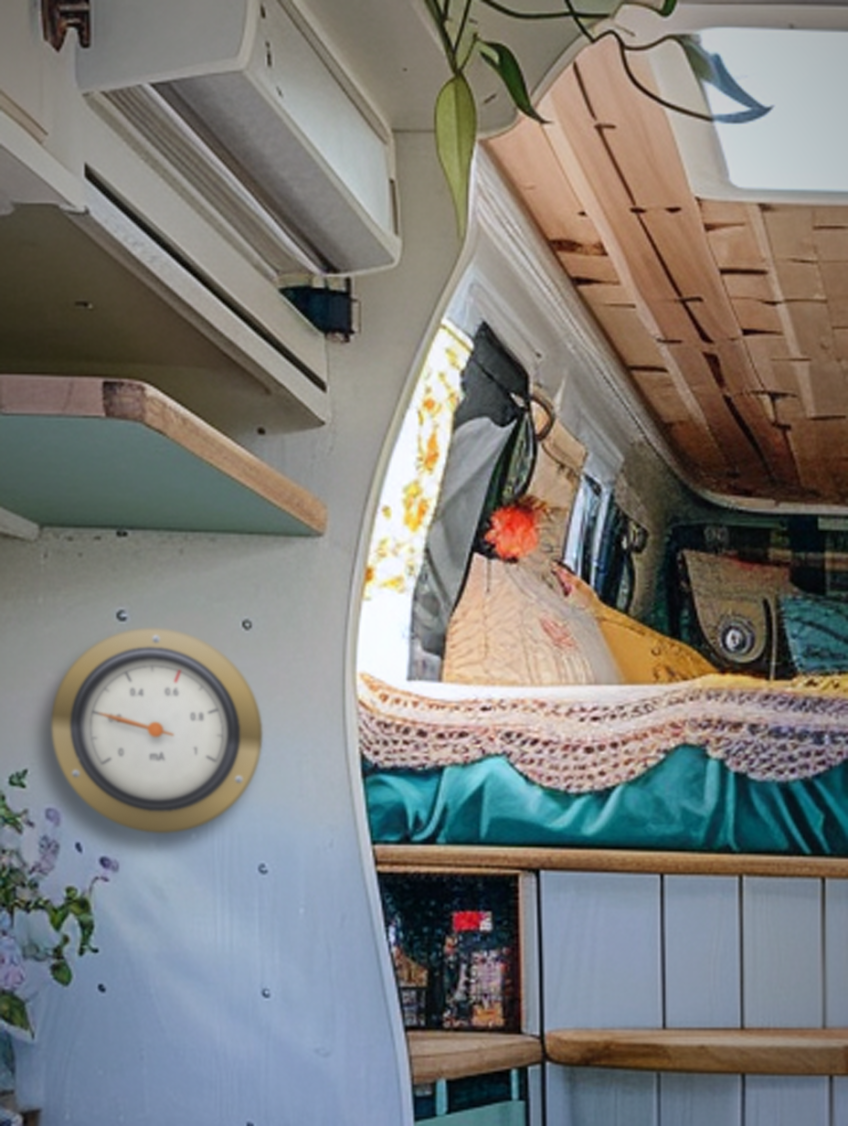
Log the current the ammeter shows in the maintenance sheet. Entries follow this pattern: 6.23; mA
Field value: 0.2; mA
